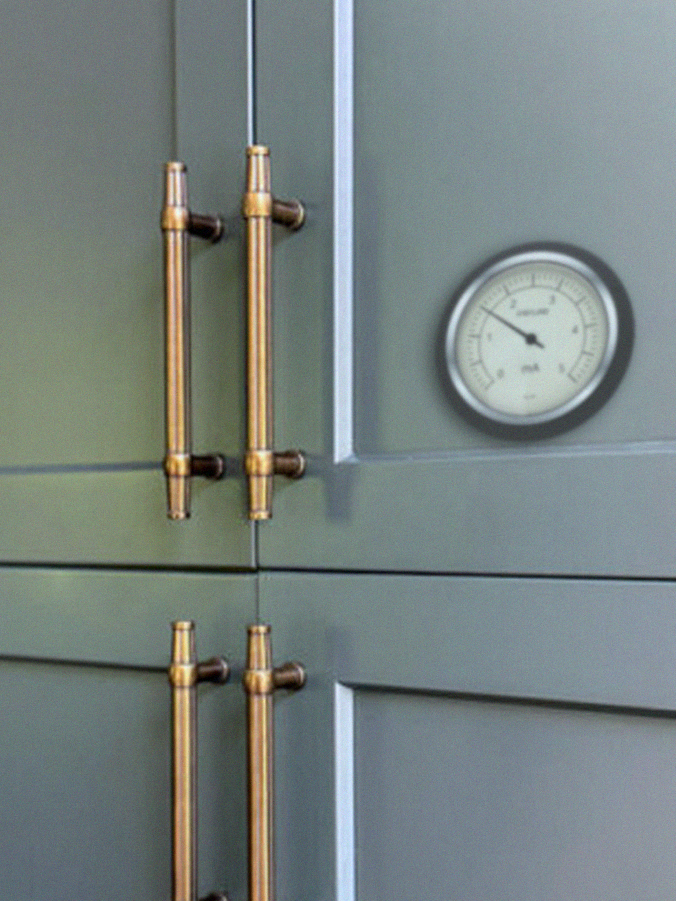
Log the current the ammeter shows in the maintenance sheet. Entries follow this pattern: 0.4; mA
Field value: 1.5; mA
